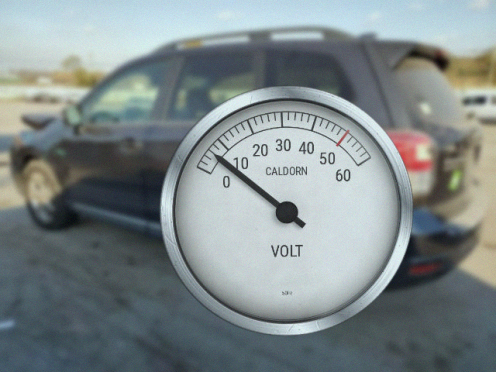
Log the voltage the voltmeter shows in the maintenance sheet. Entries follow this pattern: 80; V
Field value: 6; V
